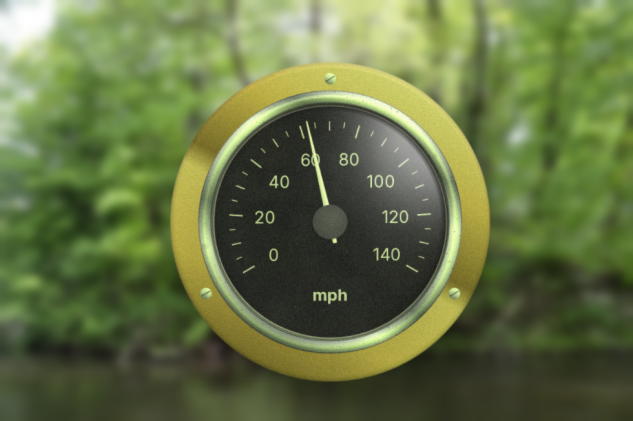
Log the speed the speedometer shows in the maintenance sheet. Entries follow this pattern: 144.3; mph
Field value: 62.5; mph
